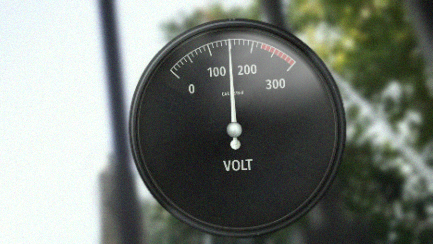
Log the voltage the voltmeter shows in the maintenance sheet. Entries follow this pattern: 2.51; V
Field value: 150; V
